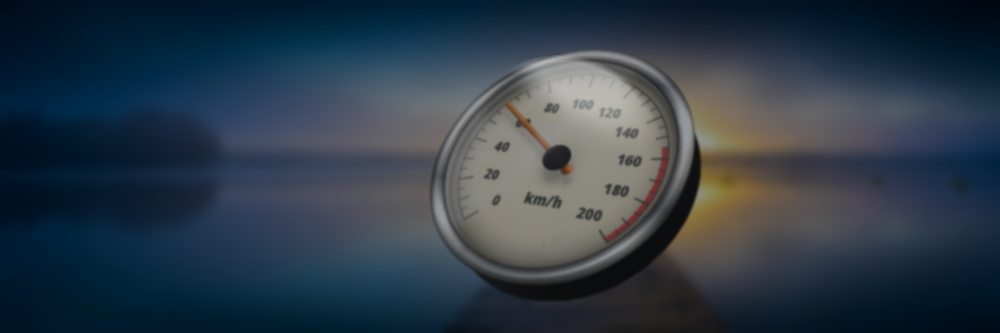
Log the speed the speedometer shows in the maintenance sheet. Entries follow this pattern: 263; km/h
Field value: 60; km/h
